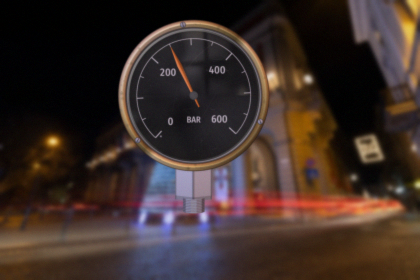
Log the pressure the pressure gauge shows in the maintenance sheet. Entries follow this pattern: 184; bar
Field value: 250; bar
